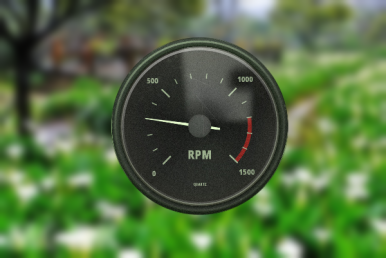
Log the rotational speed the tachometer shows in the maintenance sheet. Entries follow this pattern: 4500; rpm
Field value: 300; rpm
